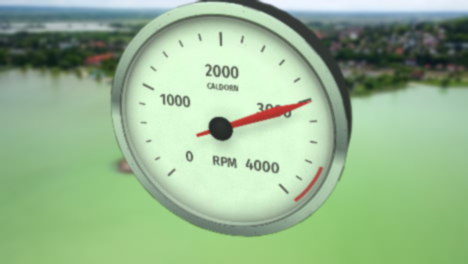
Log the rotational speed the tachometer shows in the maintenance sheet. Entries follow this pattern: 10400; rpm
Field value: 3000; rpm
